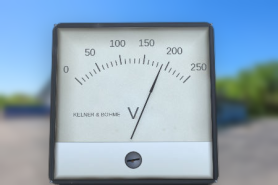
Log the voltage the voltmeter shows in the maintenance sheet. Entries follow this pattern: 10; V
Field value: 190; V
